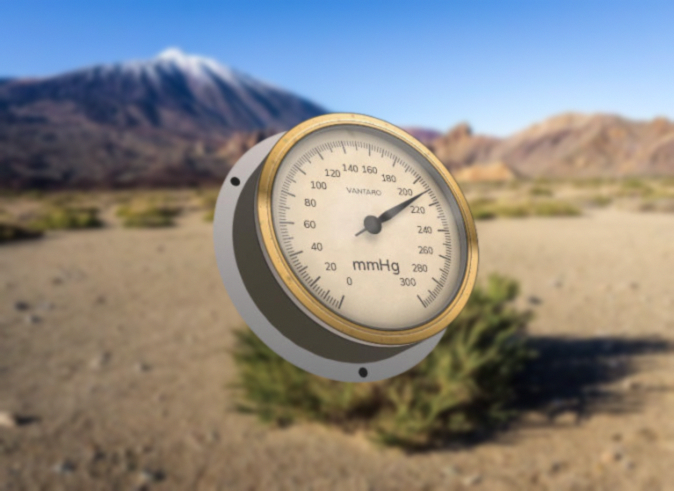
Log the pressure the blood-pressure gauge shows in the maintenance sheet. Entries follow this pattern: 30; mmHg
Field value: 210; mmHg
